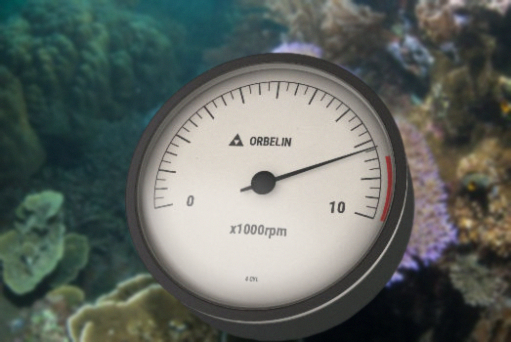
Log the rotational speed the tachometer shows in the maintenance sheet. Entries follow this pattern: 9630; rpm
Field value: 8250; rpm
